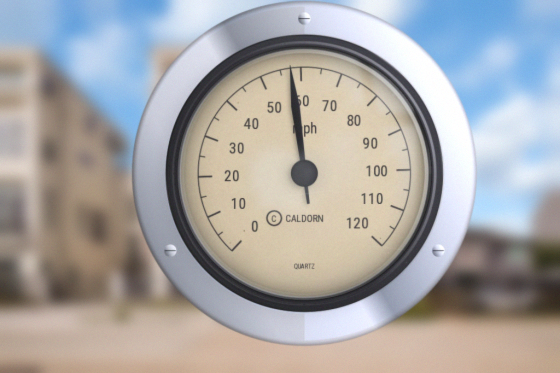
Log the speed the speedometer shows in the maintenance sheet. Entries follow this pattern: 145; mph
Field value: 57.5; mph
